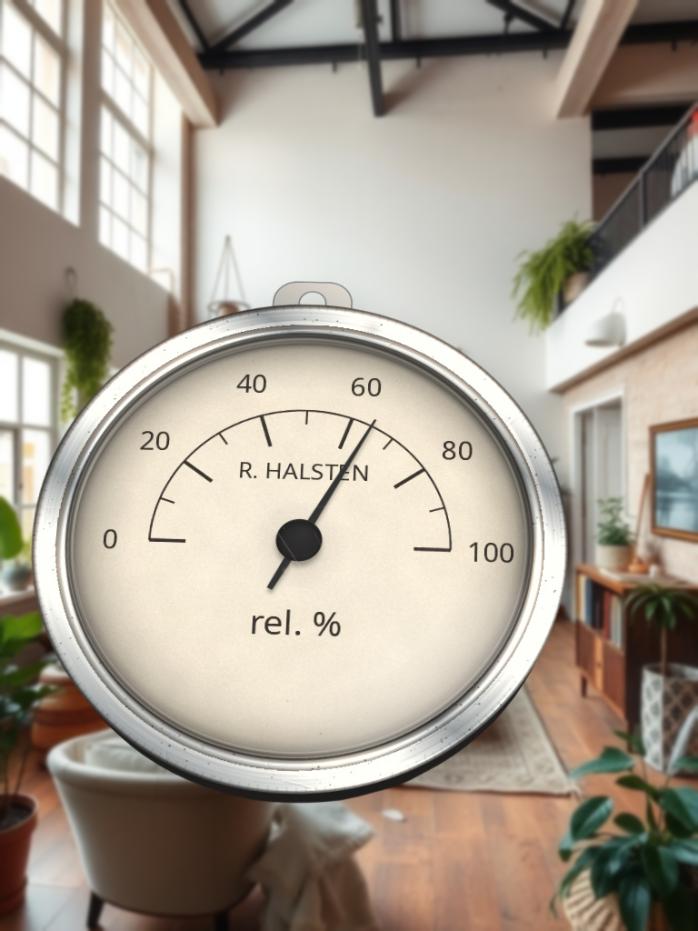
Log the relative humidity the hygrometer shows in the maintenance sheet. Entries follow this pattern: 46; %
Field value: 65; %
